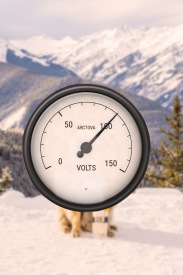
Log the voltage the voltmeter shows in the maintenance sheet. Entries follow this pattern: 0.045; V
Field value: 100; V
